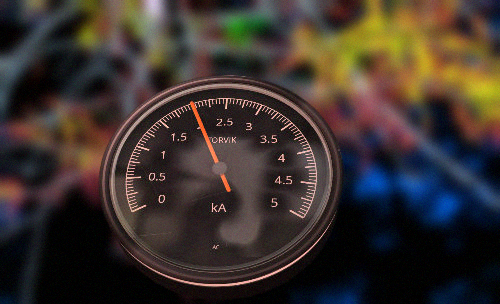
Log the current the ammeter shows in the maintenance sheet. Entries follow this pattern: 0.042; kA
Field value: 2; kA
